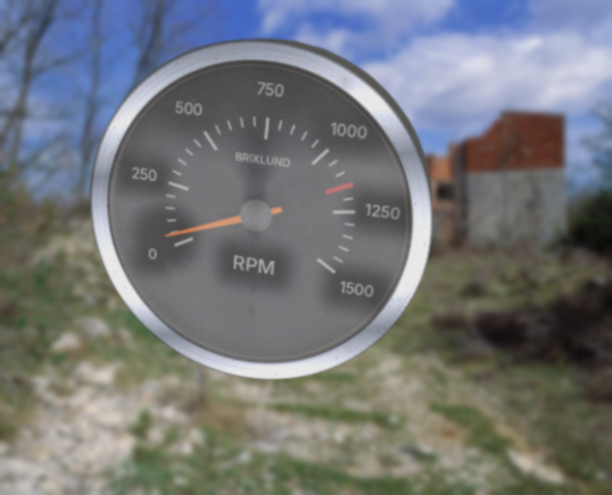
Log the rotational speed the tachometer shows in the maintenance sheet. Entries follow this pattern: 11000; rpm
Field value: 50; rpm
